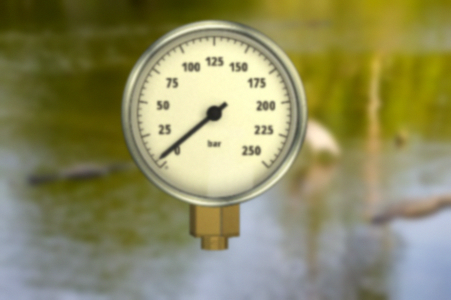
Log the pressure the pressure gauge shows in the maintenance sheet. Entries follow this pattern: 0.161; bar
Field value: 5; bar
